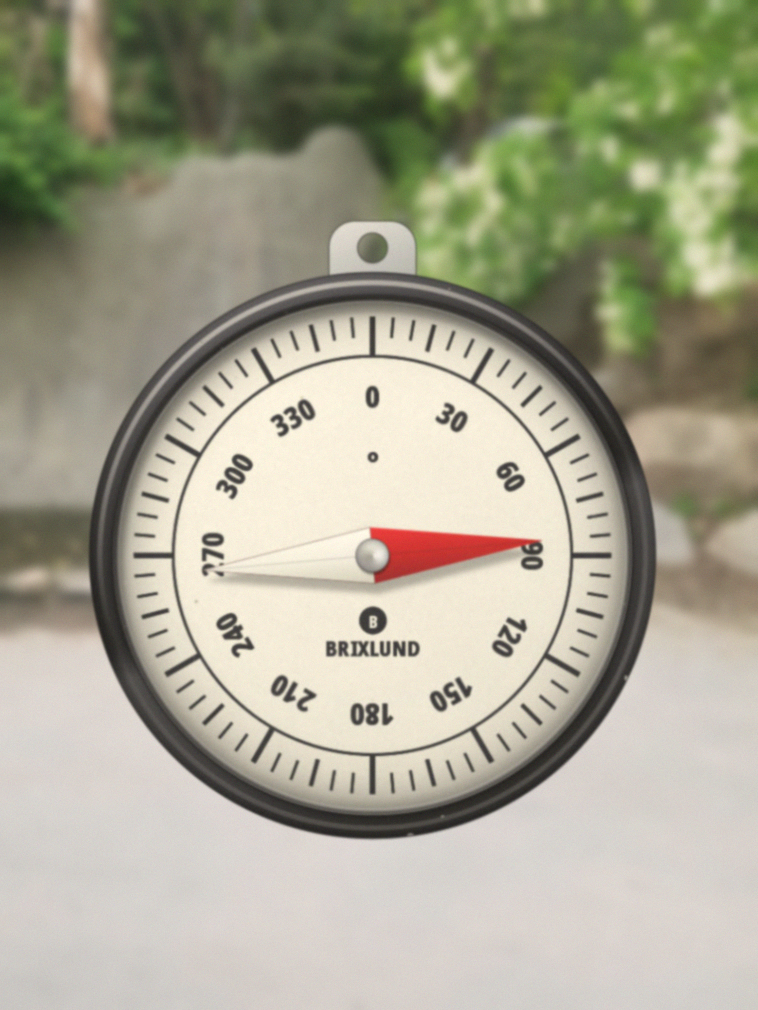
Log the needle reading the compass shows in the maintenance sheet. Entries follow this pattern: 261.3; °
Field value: 85; °
